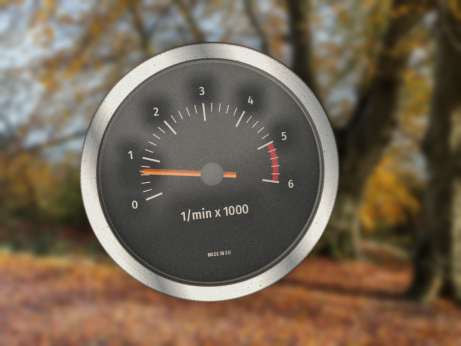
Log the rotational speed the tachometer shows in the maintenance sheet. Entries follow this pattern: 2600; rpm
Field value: 700; rpm
